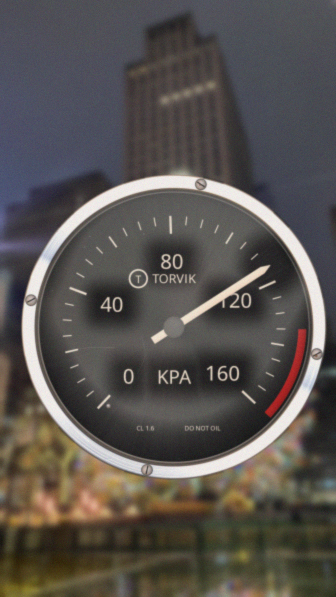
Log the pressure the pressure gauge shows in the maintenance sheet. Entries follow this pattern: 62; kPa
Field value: 115; kPa
